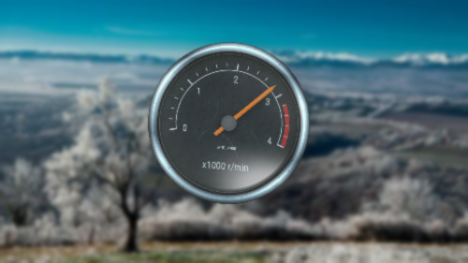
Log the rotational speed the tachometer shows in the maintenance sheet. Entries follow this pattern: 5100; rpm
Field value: 2800; rpm
